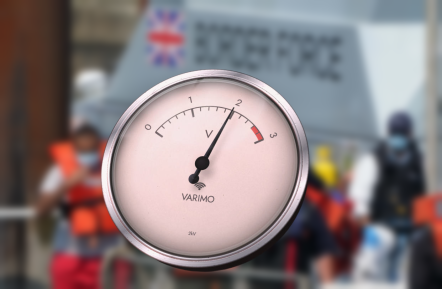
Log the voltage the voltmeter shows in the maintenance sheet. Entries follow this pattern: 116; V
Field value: 2; V
